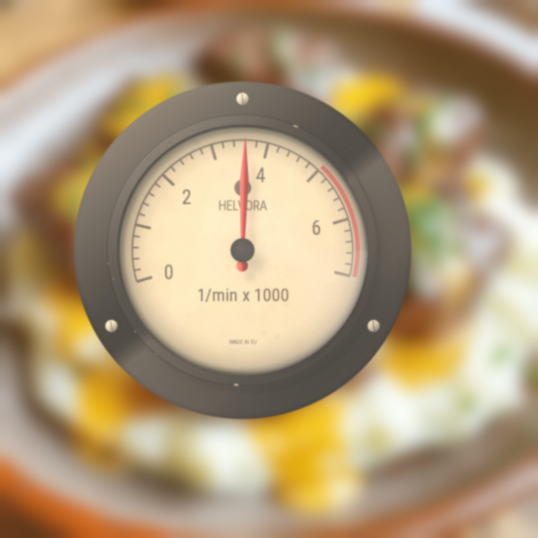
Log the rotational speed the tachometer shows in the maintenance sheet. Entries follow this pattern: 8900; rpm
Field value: 3600; rpm
